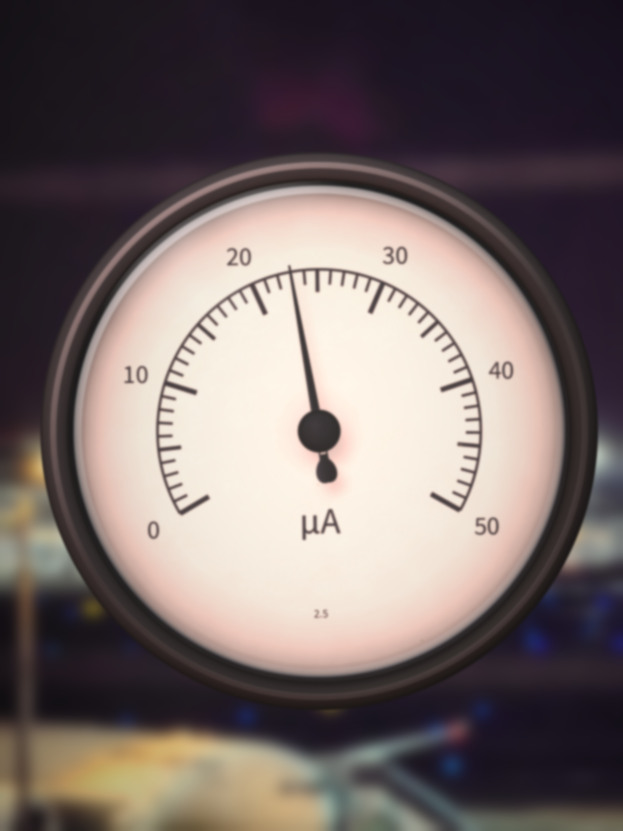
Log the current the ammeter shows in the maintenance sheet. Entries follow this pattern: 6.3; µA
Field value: 23; µA
